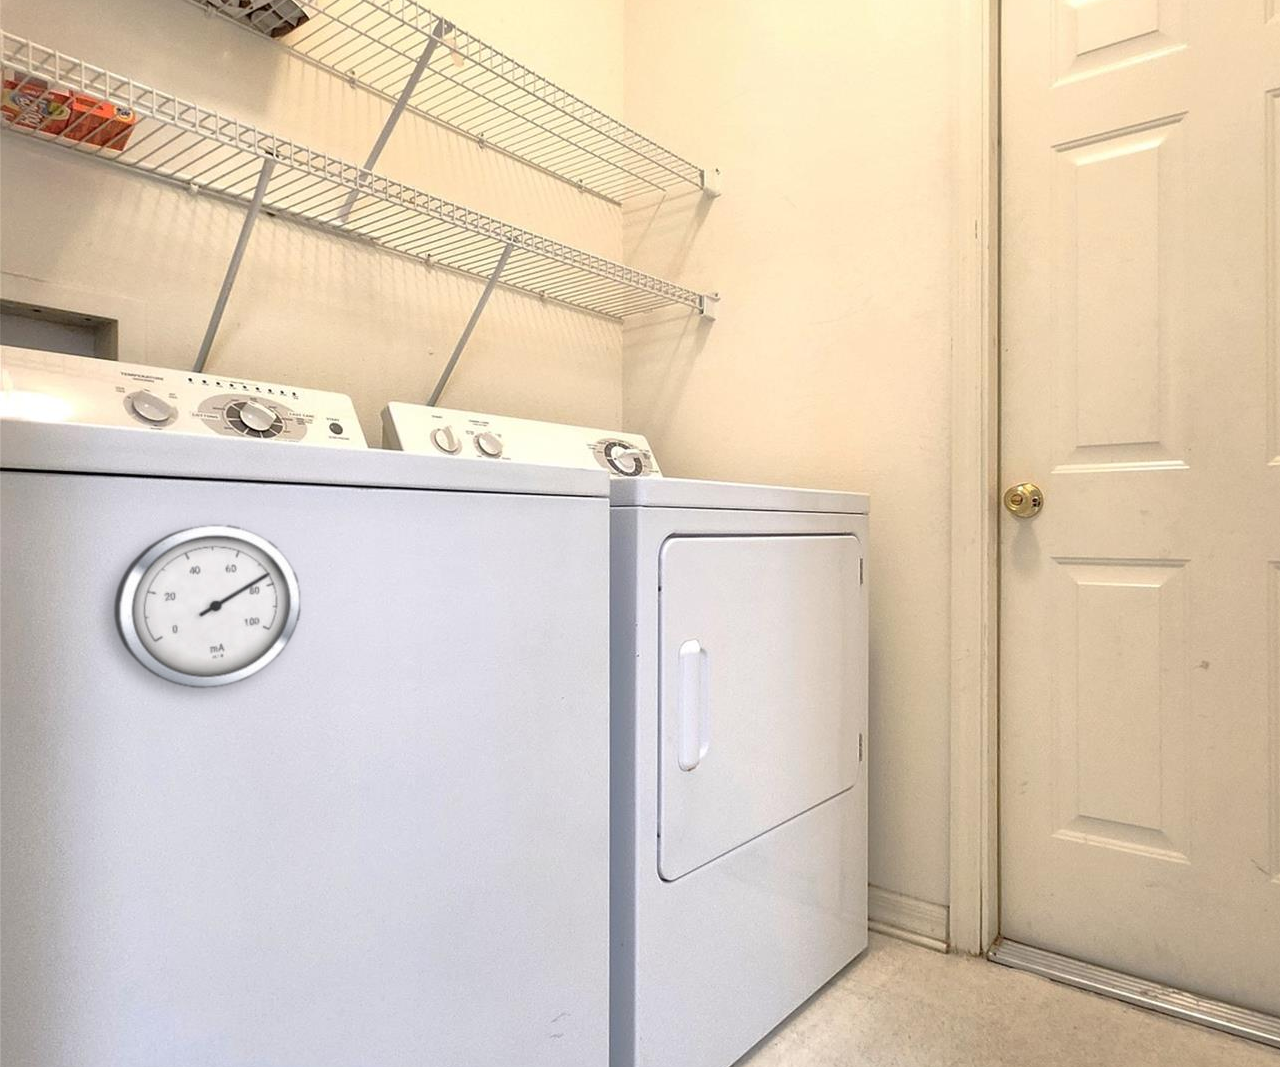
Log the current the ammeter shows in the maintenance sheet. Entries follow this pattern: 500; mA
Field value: 75; mA
